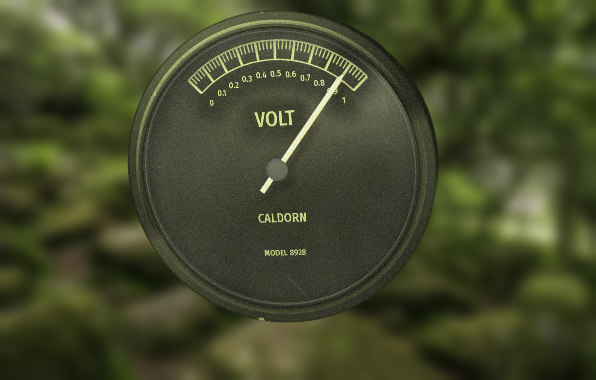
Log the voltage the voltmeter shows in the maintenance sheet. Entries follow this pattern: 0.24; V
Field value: 0.9; V
